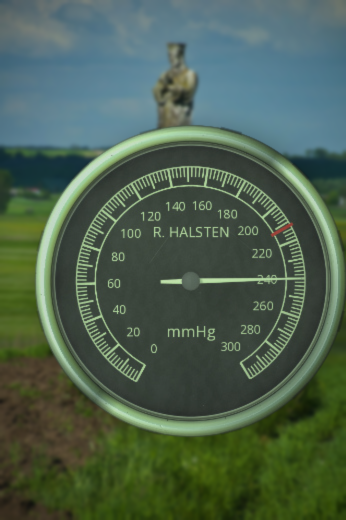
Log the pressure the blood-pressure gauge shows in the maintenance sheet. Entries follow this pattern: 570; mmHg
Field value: 240; mmHg
